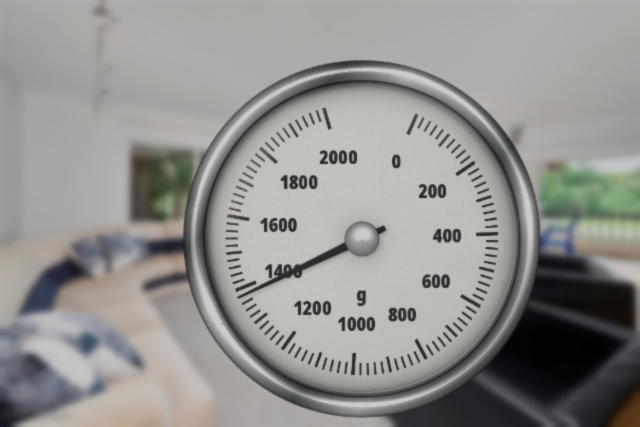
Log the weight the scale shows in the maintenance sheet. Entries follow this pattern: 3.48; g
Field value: 1380; g
